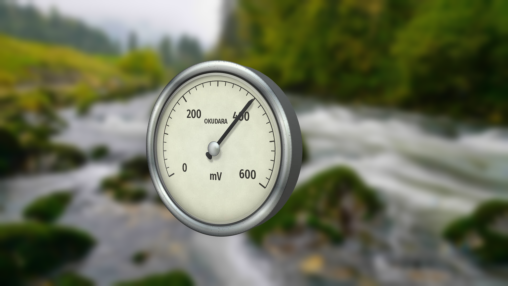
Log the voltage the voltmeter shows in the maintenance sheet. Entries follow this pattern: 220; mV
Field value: 400; mV
